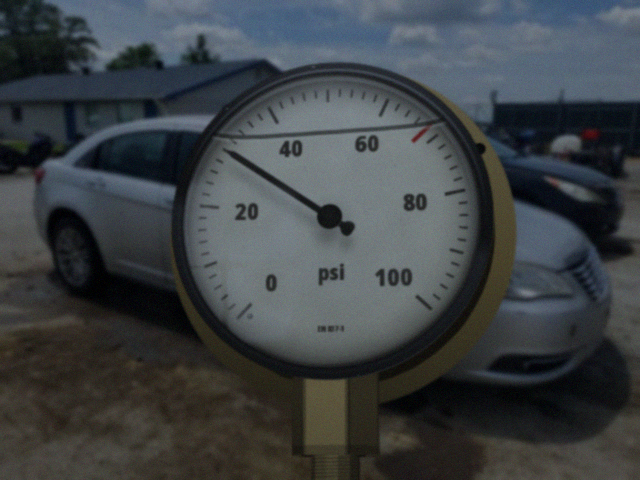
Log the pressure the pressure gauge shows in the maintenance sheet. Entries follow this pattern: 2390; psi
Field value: 30; psi
